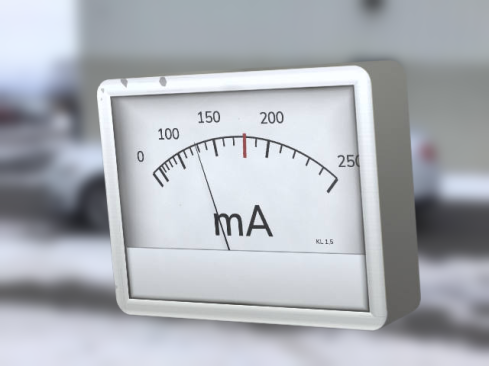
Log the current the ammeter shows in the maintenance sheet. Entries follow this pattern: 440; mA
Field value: 130; mA
